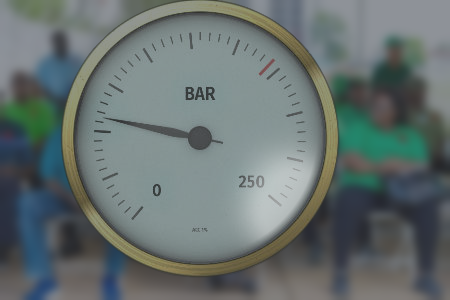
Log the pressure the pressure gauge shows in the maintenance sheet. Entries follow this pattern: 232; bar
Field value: 57.5; bar
